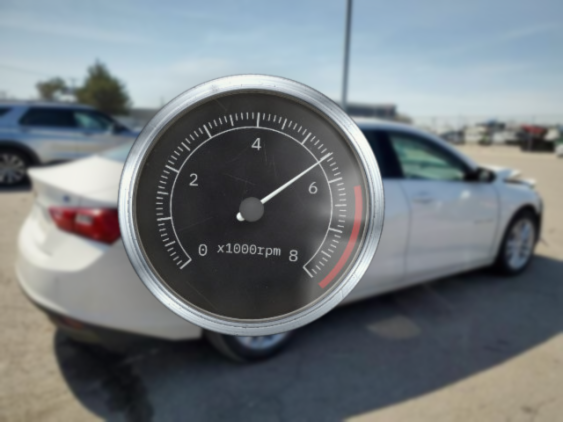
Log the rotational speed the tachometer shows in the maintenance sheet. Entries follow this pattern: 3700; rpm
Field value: 5500; rpm
